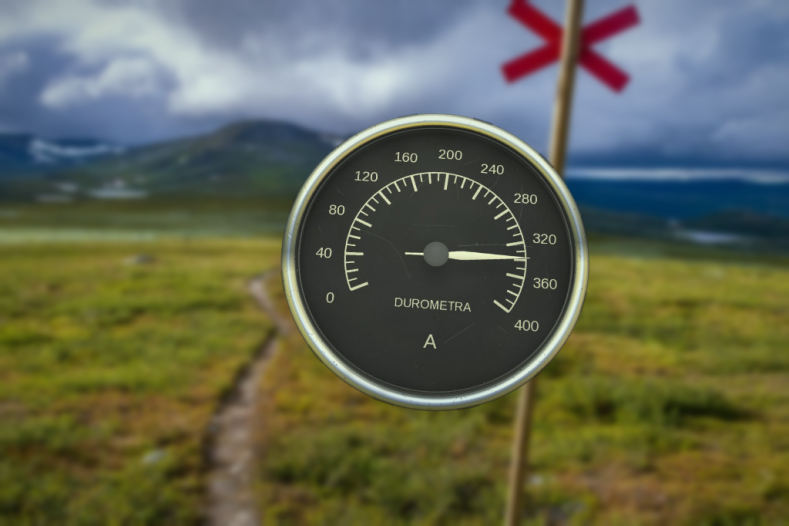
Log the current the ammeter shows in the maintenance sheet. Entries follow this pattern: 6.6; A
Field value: 340; A
